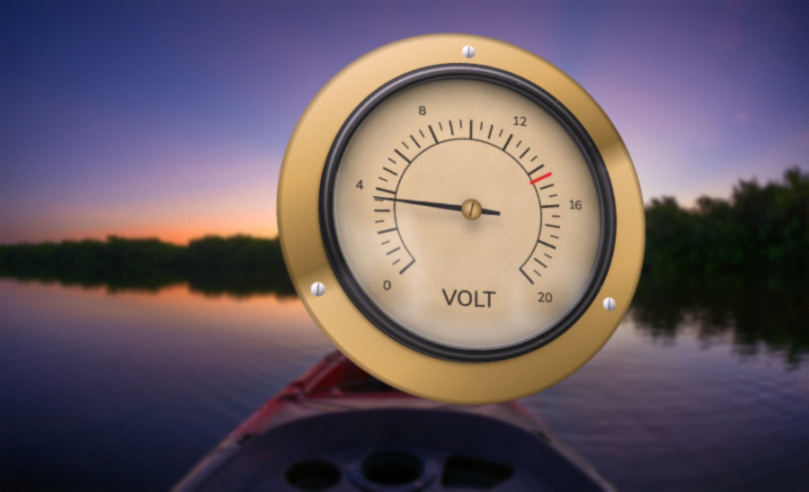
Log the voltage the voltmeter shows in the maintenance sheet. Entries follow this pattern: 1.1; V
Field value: 3.5; V
